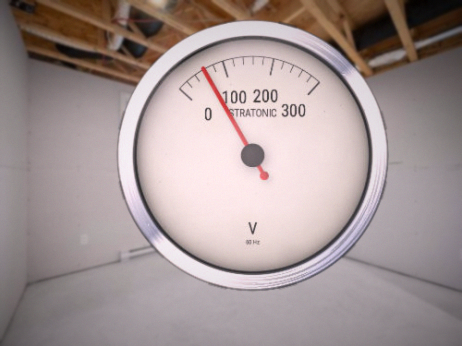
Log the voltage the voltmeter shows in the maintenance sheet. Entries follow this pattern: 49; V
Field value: 60; V
